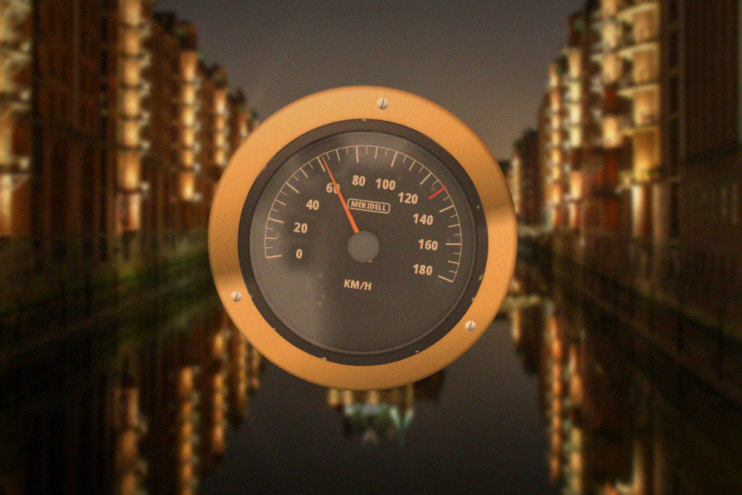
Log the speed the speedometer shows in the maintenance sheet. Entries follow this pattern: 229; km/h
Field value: 62.5; km/h
